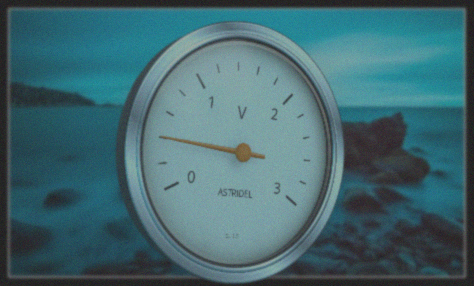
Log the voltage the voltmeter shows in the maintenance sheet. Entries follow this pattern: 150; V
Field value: 0.4; V
